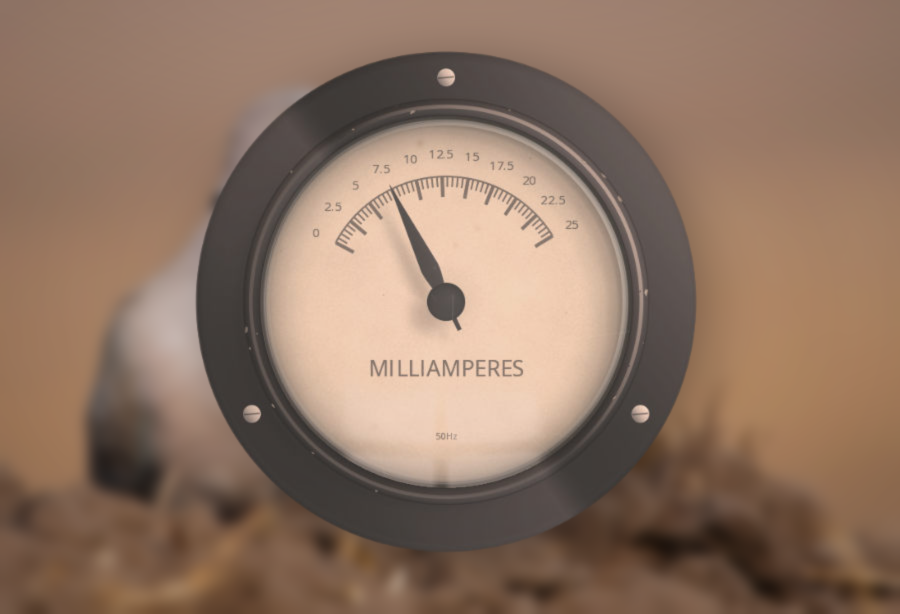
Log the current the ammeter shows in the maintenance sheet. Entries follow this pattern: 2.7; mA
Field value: 7.5; mA
